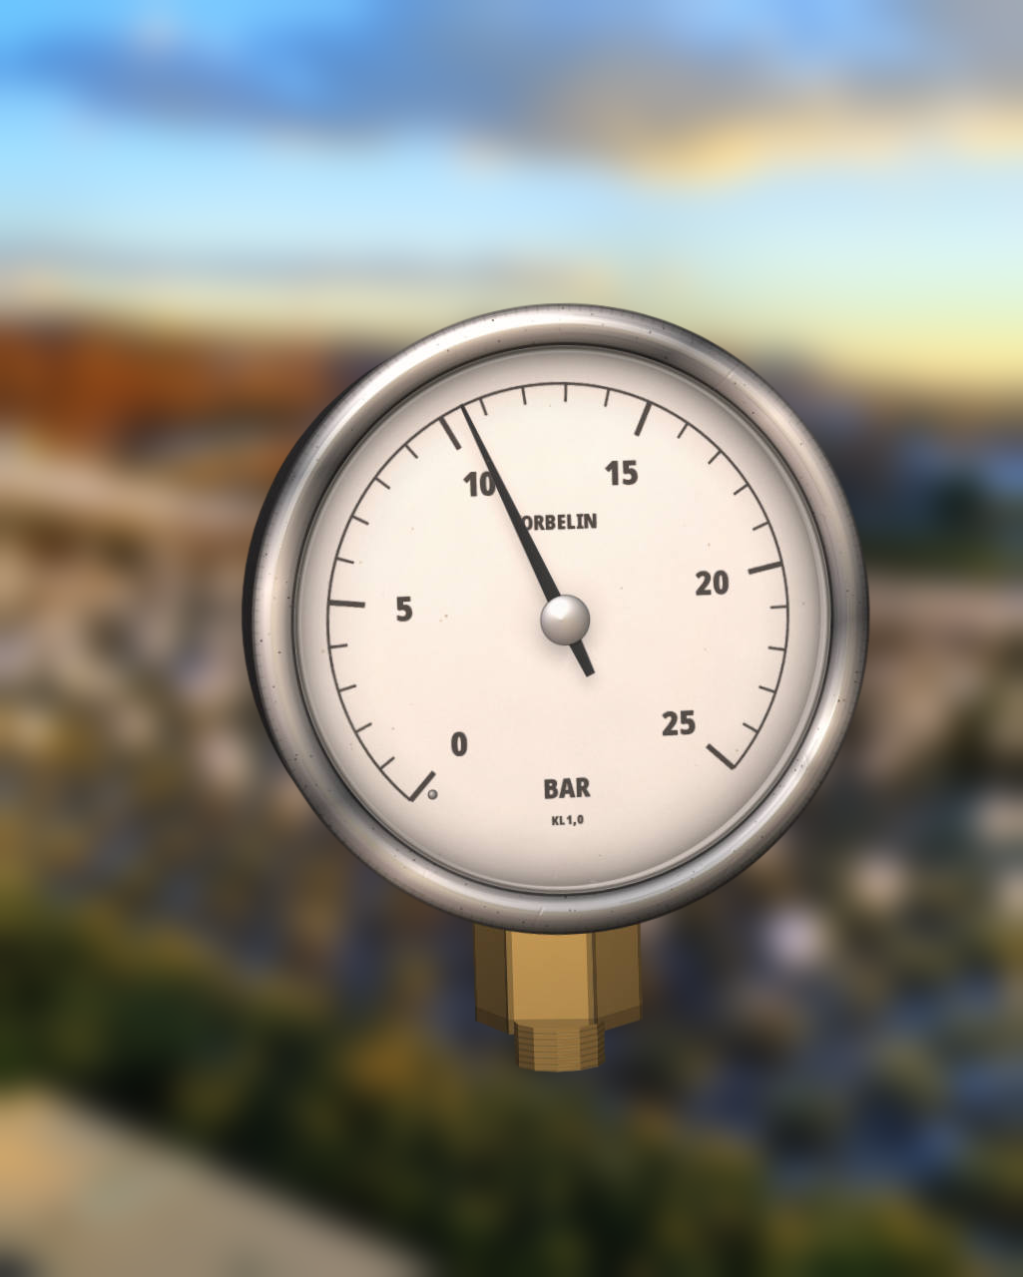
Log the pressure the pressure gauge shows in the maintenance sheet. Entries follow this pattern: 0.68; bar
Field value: 10.5; bar
